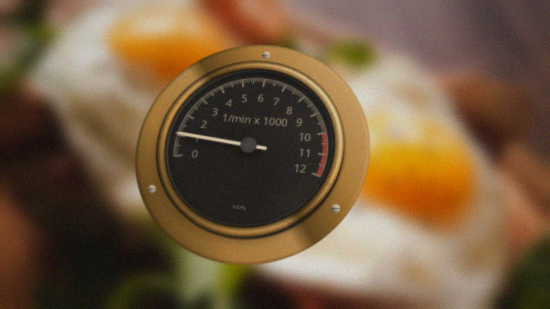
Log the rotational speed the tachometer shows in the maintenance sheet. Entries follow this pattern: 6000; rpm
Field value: 1000; rpm
